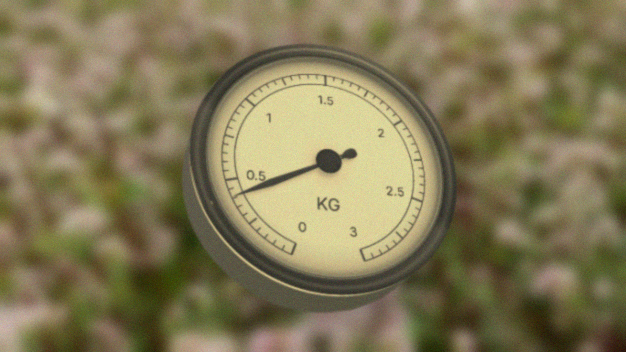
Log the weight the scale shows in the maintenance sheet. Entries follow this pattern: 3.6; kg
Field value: 0.4; kg
